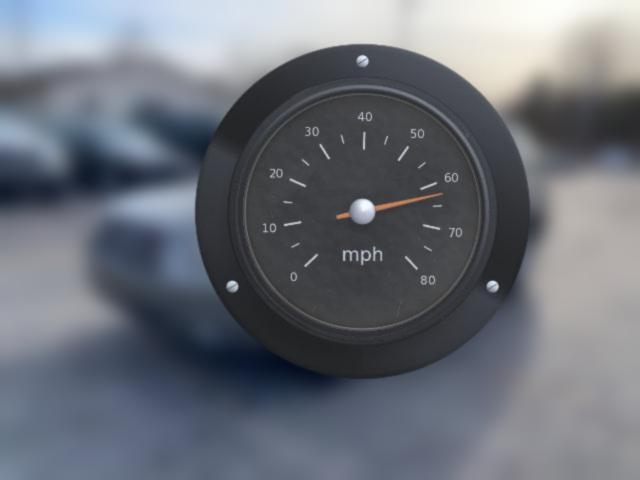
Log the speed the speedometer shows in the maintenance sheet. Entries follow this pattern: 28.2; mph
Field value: 62.5; mph
